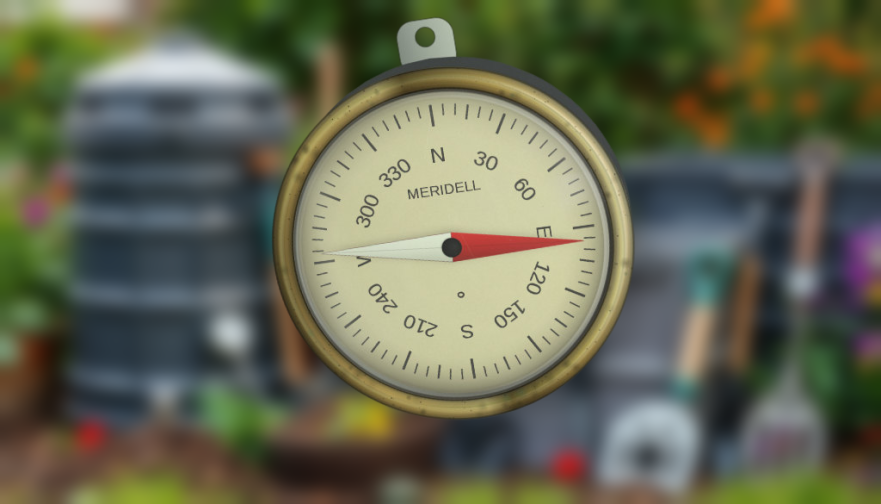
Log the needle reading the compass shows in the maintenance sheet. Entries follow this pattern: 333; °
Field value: 95; °
